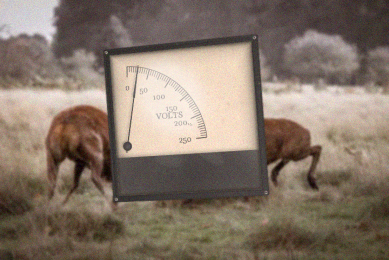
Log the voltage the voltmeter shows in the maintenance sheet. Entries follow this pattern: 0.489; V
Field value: 25; V
